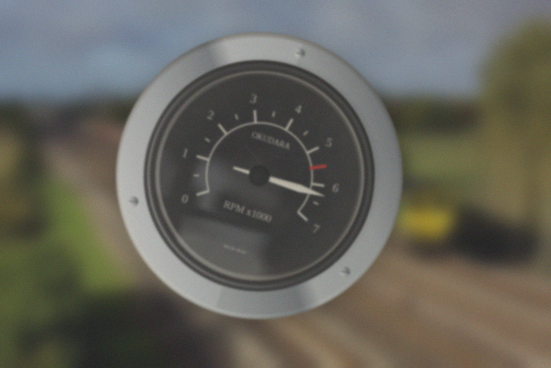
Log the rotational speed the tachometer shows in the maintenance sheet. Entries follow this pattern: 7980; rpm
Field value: 6250; rpm
